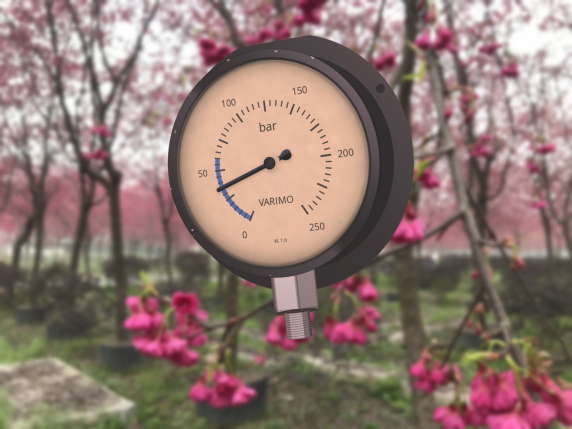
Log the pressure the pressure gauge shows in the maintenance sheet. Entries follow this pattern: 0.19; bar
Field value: 35; bar
